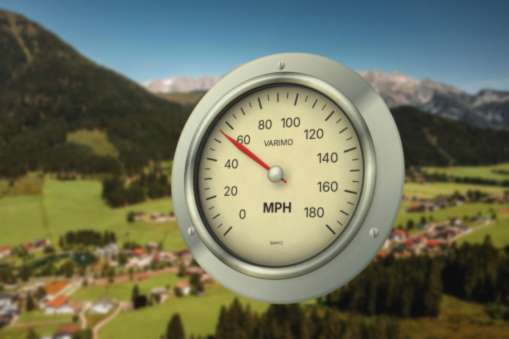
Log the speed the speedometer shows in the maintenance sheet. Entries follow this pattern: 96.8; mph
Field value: 55; mph
